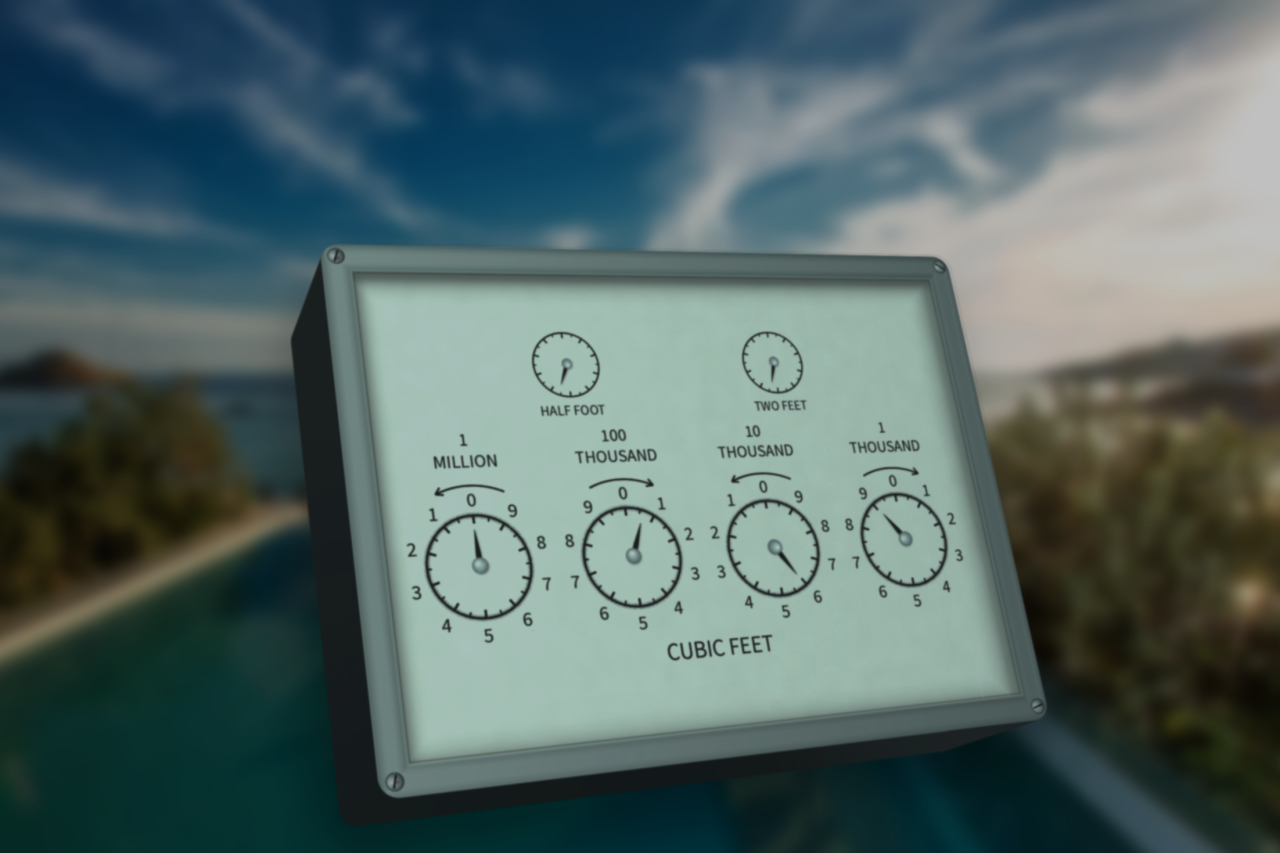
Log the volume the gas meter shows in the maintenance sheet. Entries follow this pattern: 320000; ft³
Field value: 5900; ft³
